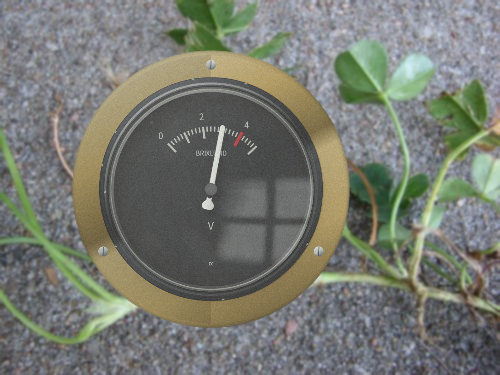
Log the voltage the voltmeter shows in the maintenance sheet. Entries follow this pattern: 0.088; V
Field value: 3; V
